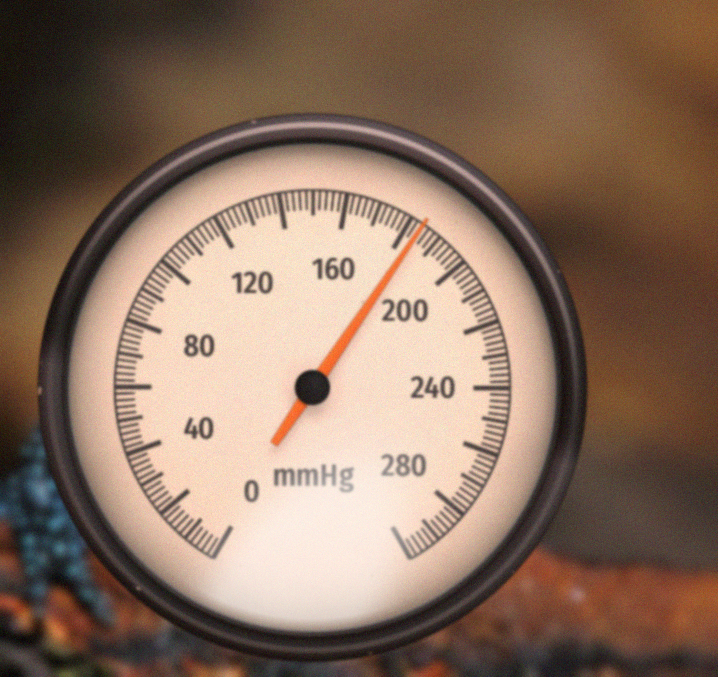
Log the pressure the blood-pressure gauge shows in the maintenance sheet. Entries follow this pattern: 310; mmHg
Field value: 184; mmHg
